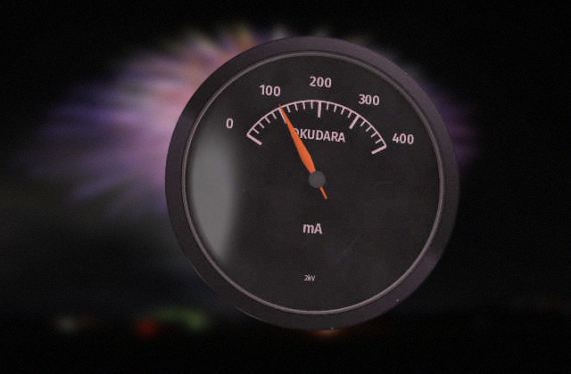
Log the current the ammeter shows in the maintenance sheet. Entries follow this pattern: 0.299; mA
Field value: 100; mA
